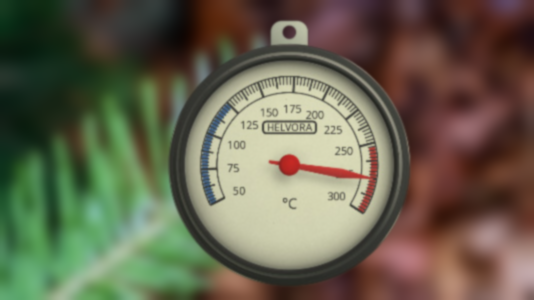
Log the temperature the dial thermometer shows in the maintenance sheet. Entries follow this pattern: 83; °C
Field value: 275; °C
